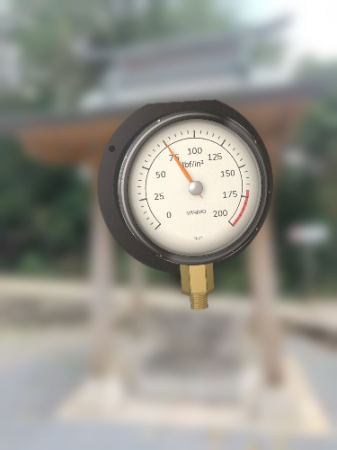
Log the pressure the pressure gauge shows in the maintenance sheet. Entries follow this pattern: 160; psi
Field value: 75; psi
